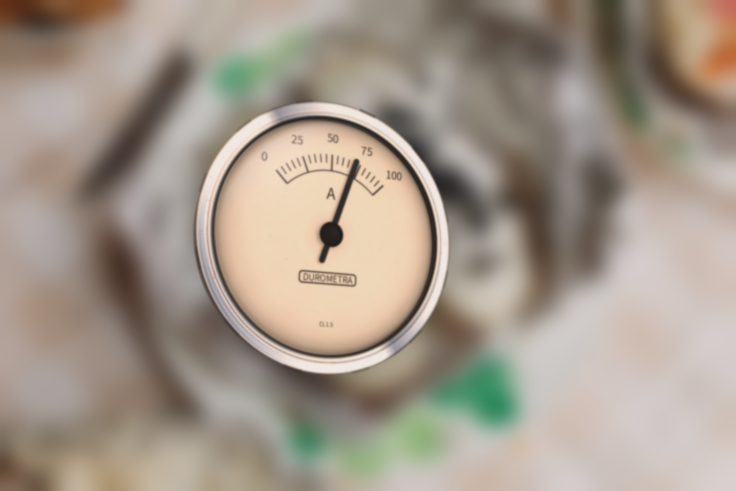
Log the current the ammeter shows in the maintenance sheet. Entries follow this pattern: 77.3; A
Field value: 70; A
